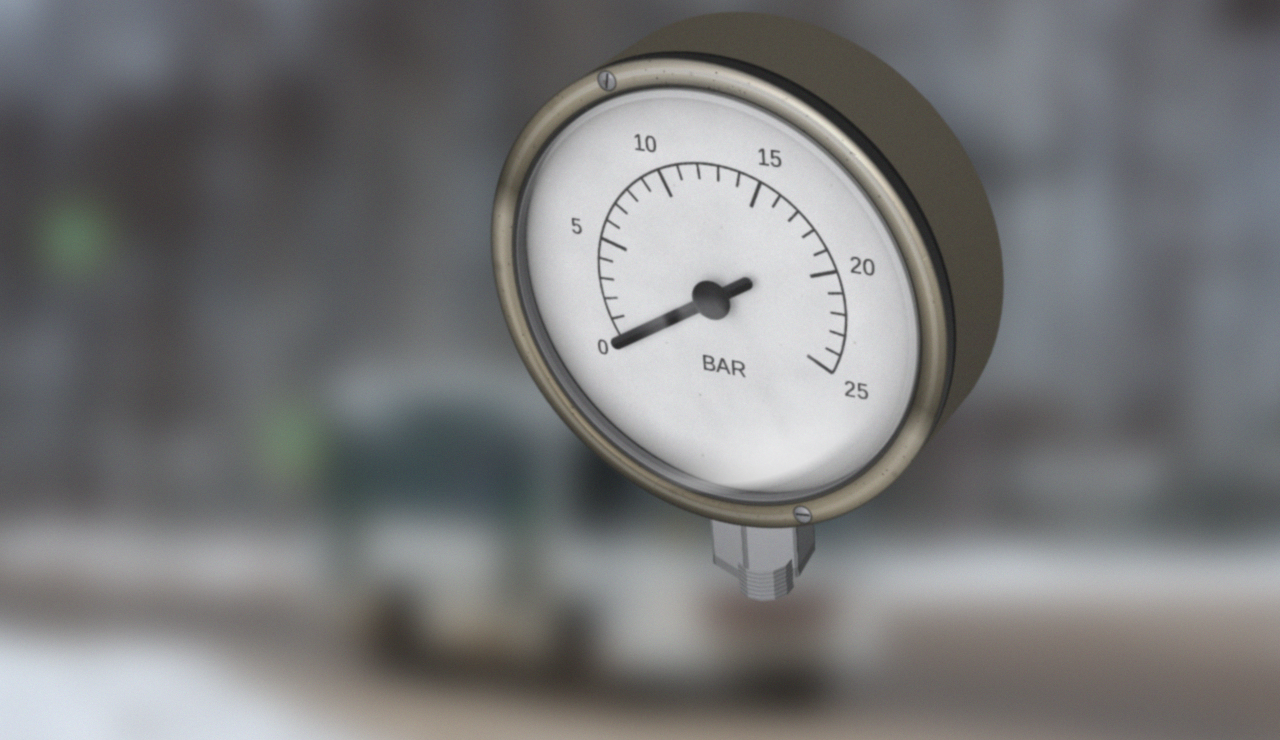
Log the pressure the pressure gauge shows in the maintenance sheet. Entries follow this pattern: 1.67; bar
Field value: 0; bar
